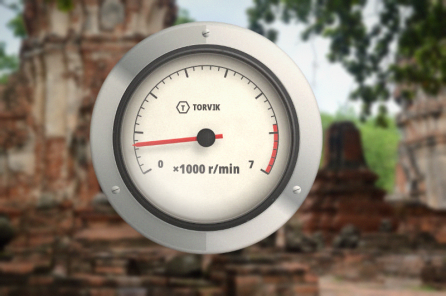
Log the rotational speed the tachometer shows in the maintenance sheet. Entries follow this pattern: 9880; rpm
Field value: 700; rpm
